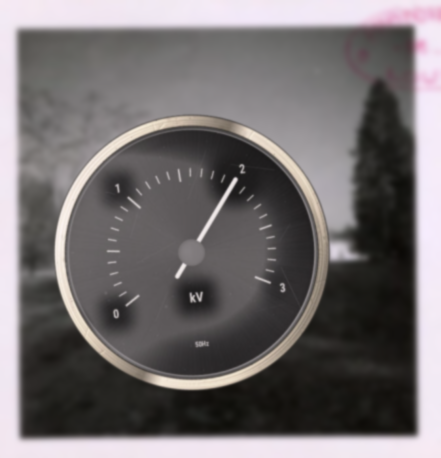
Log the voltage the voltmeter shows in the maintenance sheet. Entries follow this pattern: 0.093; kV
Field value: 2; kV
